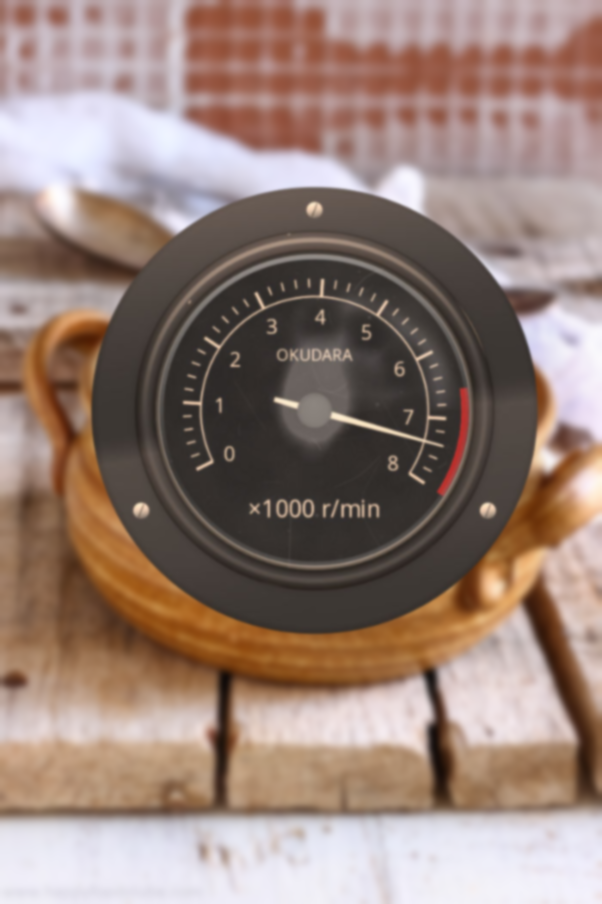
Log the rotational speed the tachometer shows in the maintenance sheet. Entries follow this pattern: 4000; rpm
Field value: 7400; rpm
